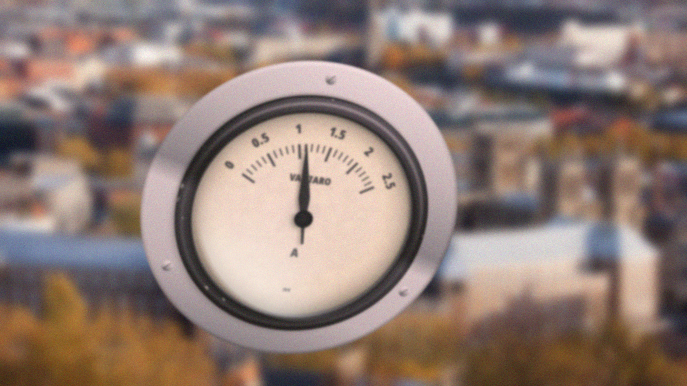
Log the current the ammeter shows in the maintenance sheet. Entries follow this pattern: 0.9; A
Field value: 1.1; A
